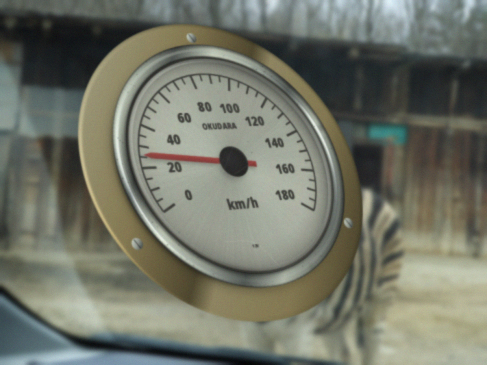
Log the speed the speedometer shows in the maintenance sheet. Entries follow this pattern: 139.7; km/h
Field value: 25; km/h
